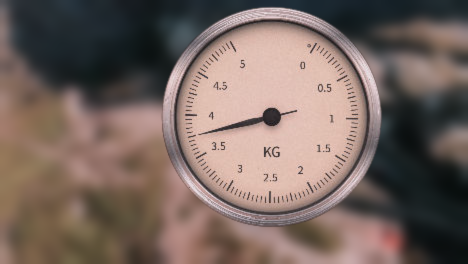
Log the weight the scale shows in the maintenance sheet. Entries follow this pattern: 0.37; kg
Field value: 3.75; kg
